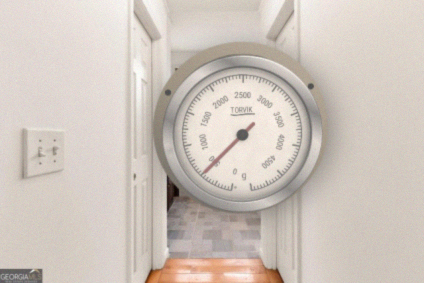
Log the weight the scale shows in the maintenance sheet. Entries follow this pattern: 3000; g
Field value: 500; g
